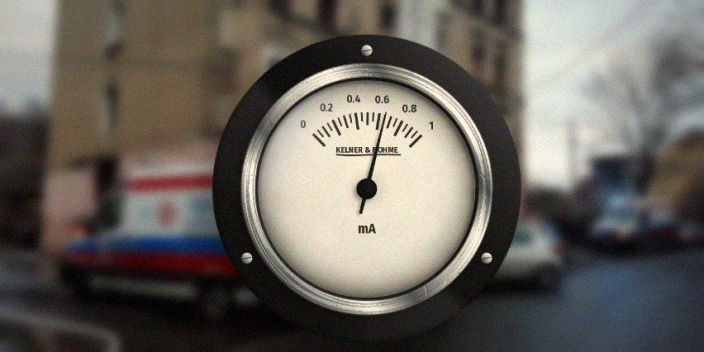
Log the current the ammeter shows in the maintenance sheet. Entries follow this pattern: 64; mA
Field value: 0.65; mA
